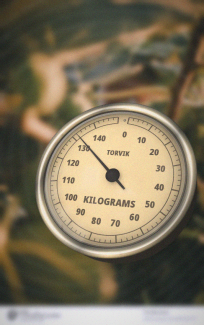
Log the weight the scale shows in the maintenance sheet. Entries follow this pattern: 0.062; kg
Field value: 132; kg
